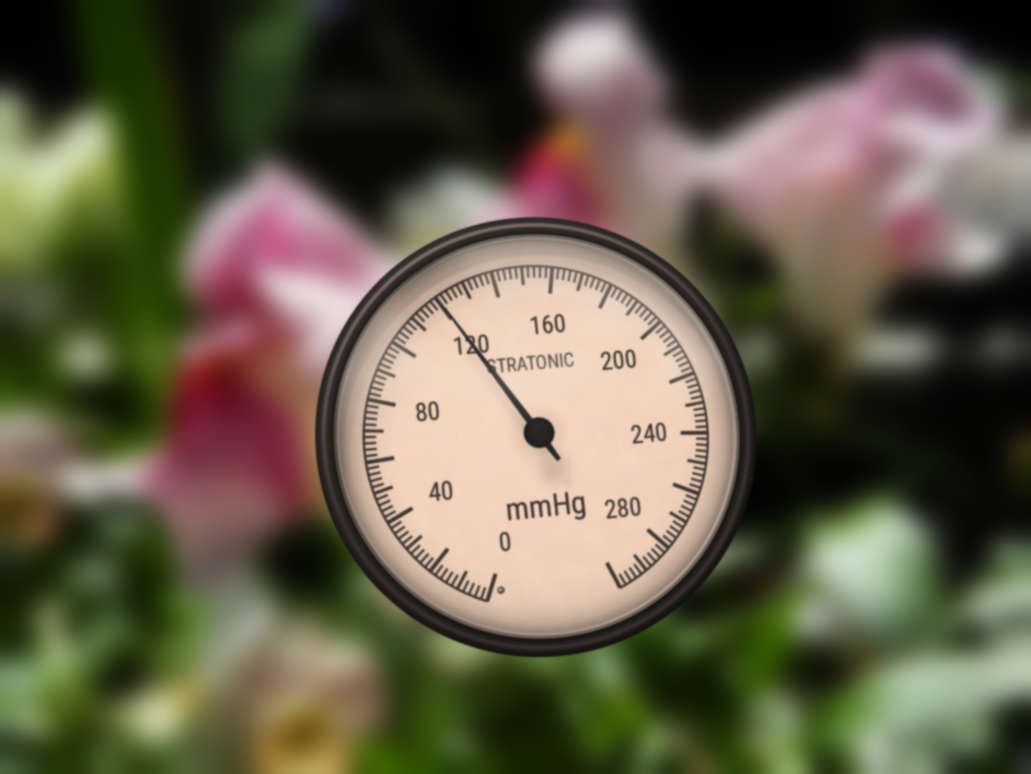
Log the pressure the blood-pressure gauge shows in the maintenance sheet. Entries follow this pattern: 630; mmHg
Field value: 120; mmHg
